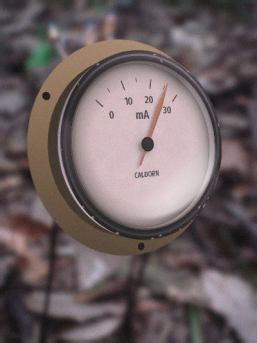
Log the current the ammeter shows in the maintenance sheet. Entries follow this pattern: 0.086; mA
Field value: 25; mA
